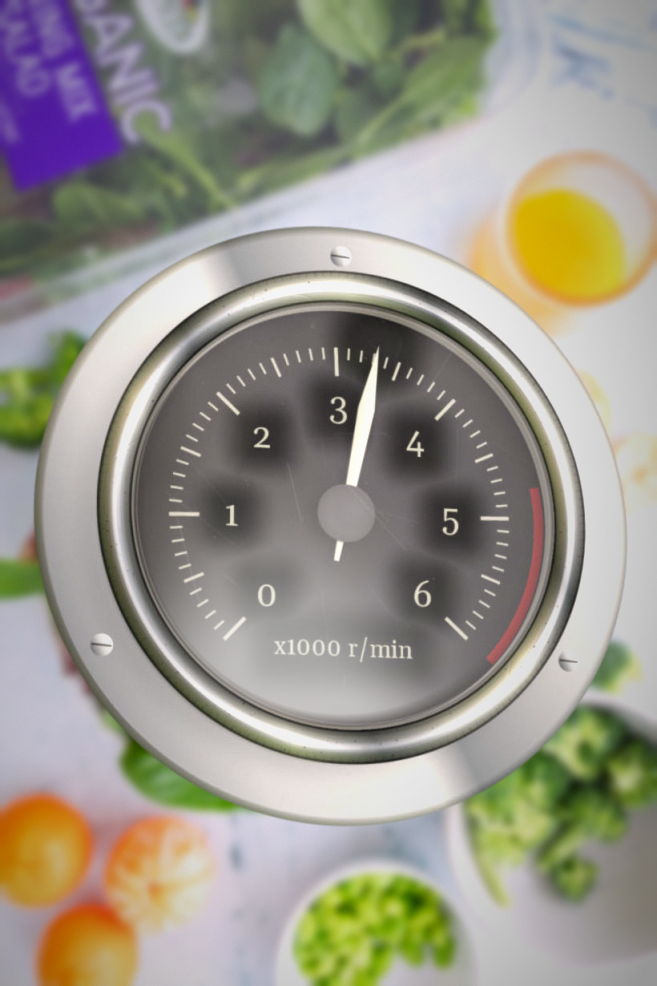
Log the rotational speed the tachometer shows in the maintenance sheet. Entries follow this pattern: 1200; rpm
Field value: 3300; rpm
